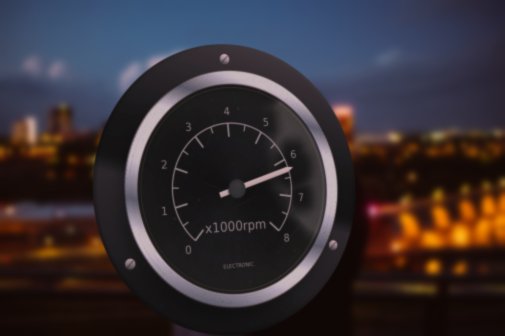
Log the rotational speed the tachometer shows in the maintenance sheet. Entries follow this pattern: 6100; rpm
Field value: 6250; rpm
